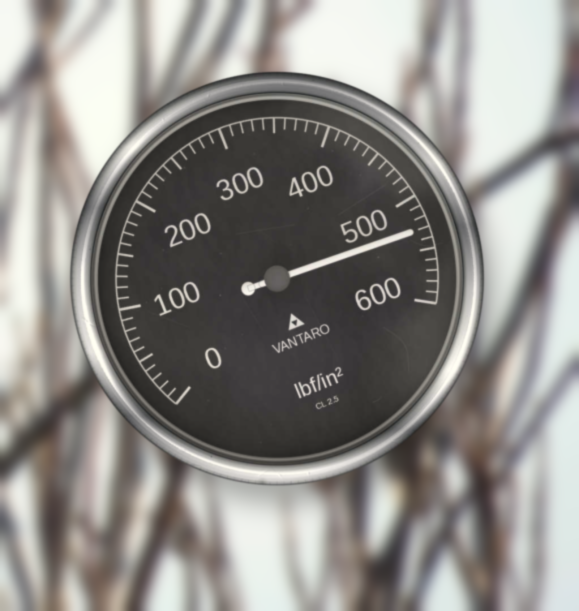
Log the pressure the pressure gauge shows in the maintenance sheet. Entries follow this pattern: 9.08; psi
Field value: 530; psi
